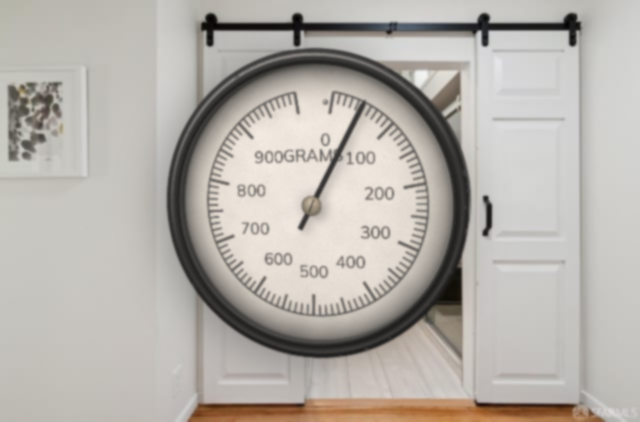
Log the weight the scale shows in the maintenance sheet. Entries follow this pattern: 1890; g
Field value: 50; g
